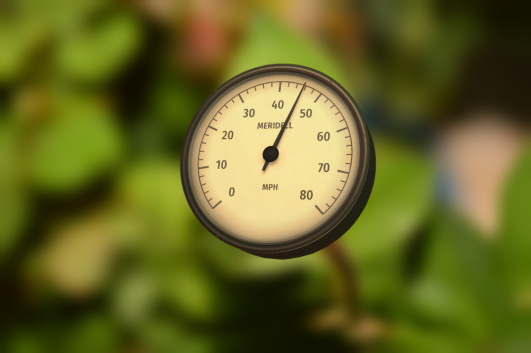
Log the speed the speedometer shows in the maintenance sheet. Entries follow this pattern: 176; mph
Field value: 46; mph
